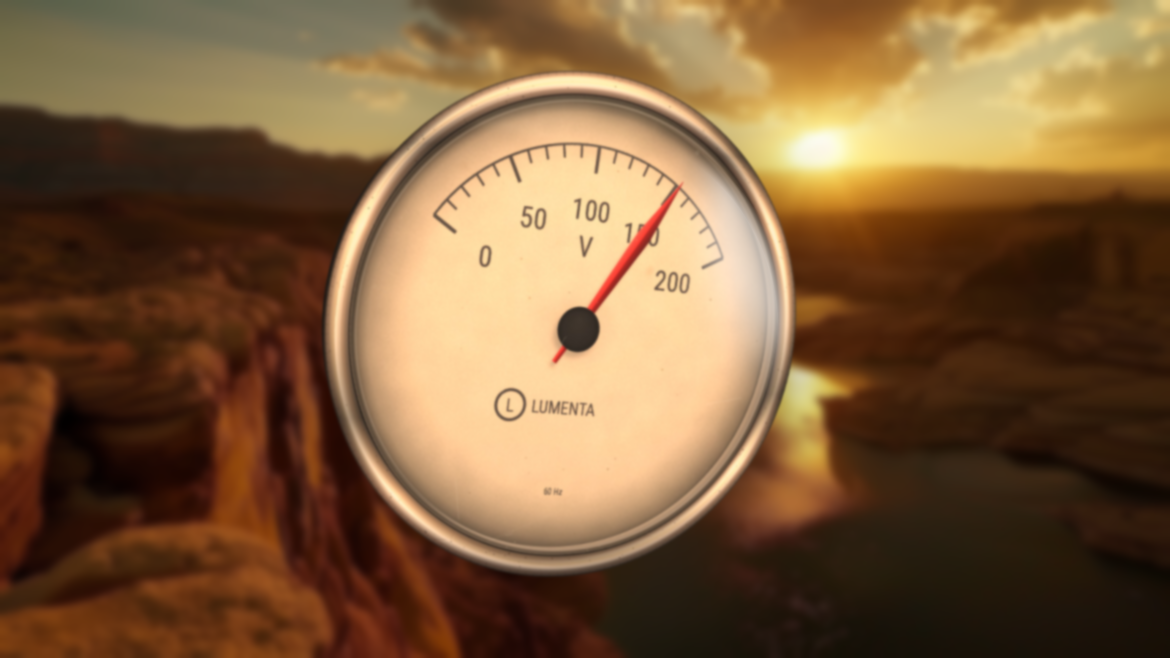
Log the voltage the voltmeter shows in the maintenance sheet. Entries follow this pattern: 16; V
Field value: 150; V
